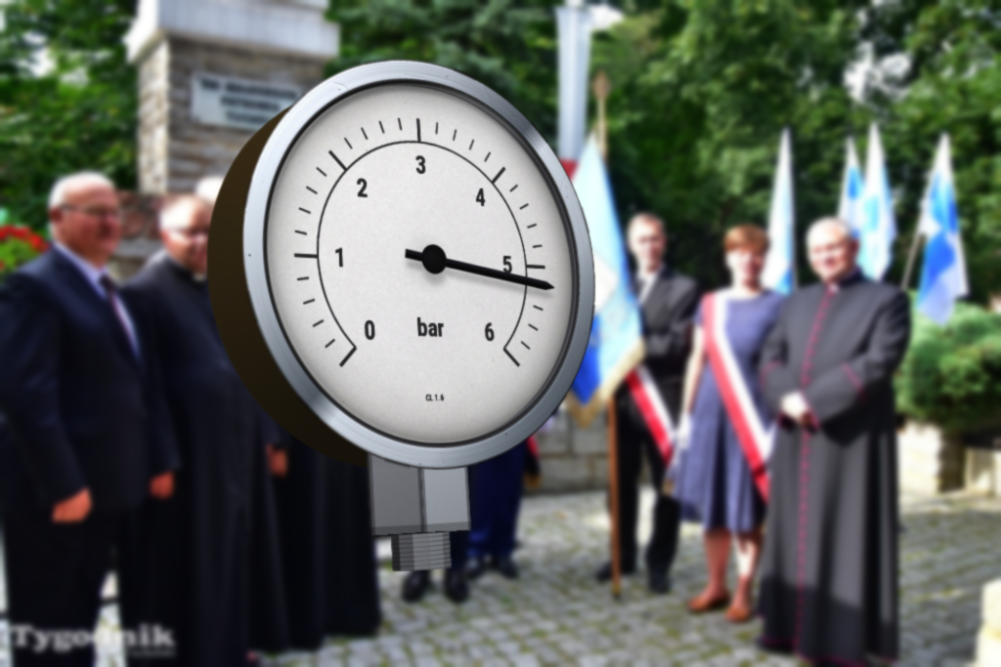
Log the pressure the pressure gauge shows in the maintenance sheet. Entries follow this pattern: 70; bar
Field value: 5.2; bar
